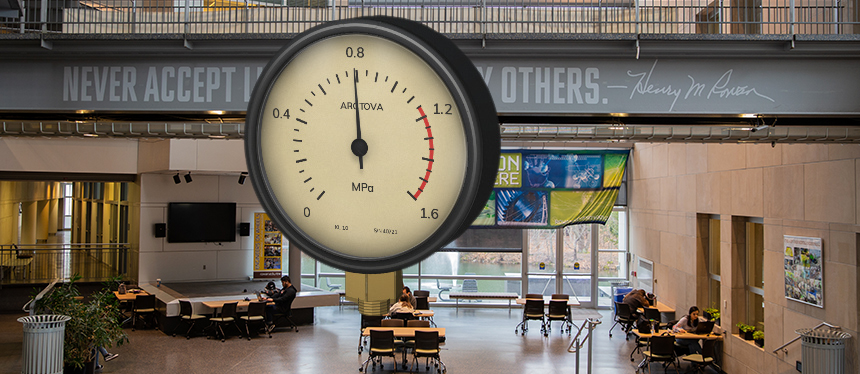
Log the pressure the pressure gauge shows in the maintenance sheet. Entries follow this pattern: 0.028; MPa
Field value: 0.8; MPa
